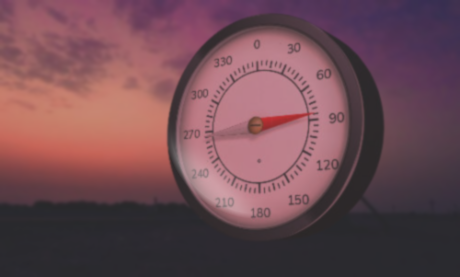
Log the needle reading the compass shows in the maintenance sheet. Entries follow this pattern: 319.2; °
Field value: 85; °
